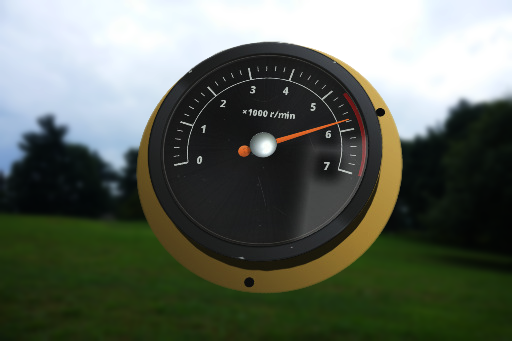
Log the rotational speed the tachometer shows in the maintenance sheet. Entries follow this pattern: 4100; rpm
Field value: 5800; rpm
